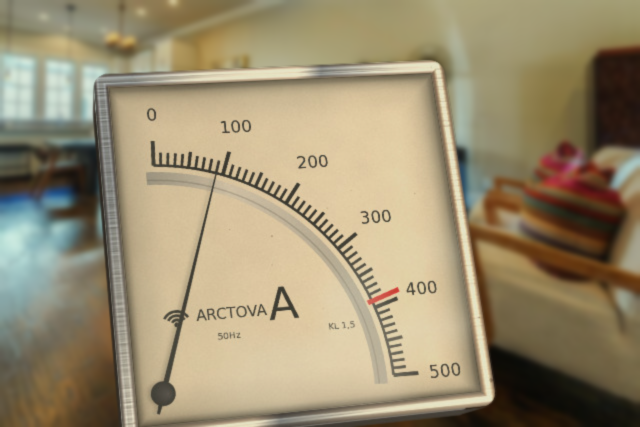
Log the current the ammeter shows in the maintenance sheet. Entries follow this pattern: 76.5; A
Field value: 90; A
